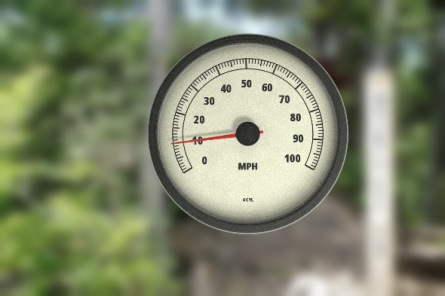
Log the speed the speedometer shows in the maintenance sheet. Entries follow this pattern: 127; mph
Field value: 10; mph
